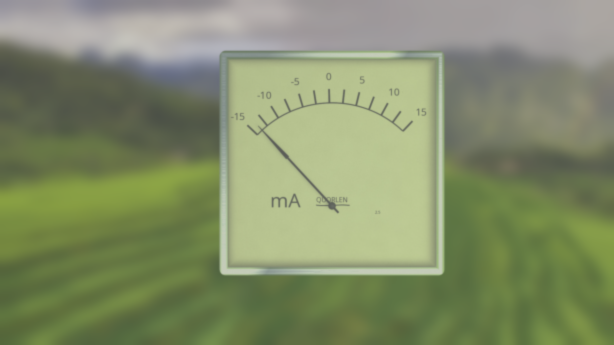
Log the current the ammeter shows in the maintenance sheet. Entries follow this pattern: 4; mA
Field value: -13.75; mA
